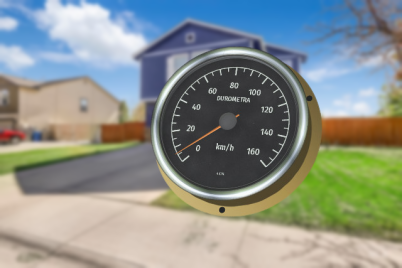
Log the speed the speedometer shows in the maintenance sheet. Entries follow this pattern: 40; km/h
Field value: 5; km/h
